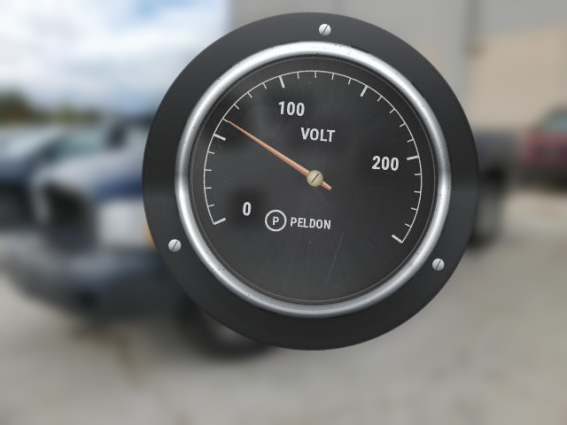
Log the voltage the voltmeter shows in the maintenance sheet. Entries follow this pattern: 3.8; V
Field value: 60; V
